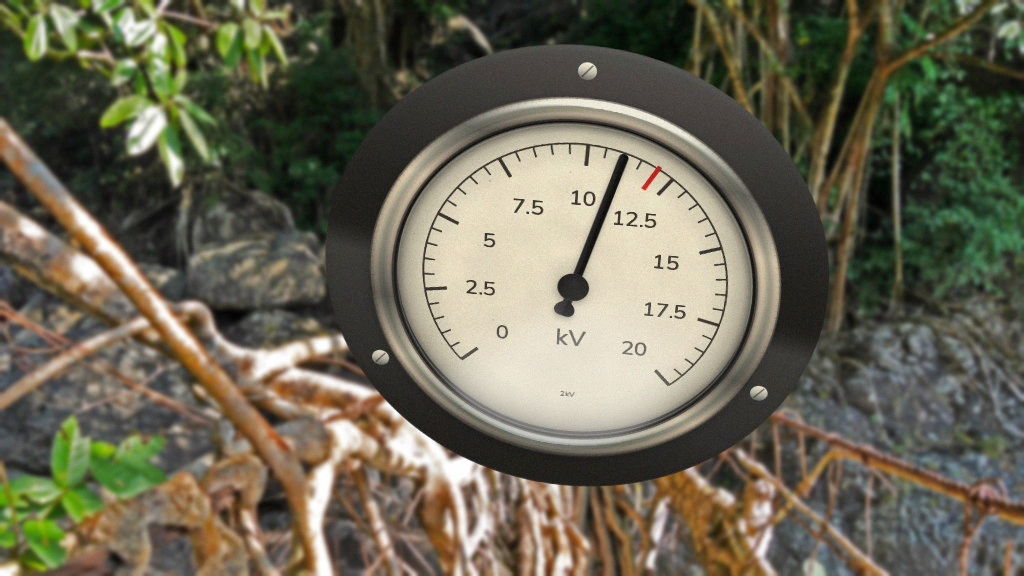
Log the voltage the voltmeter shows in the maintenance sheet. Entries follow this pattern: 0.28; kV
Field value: 11; kV
